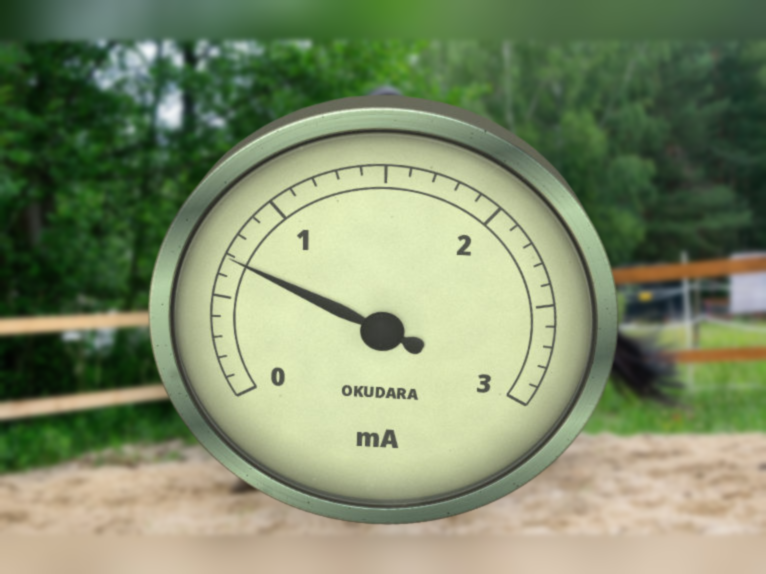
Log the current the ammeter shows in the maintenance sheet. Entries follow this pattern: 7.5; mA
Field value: 0.7; mA
